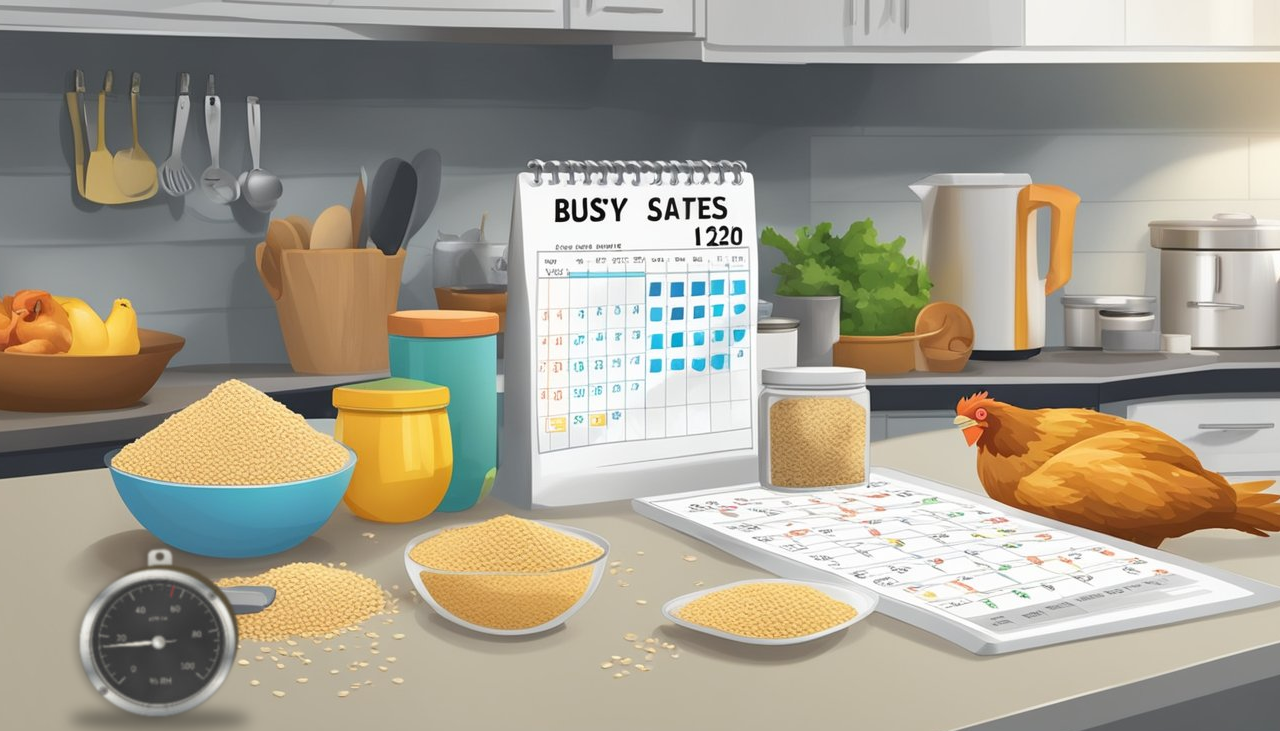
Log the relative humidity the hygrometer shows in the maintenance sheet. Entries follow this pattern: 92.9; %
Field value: 16; %
